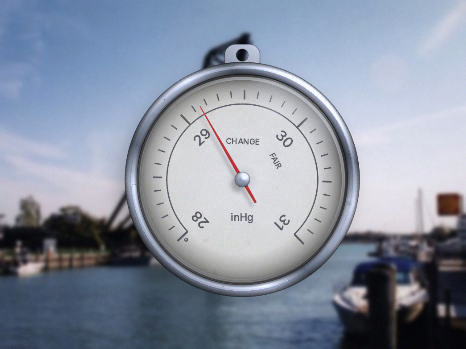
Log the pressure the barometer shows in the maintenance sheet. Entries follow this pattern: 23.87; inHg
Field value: 29.15; inHg
